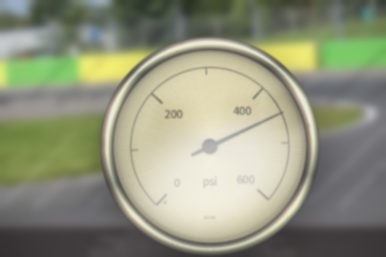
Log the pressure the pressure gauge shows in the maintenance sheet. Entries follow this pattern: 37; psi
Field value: 450; psi
